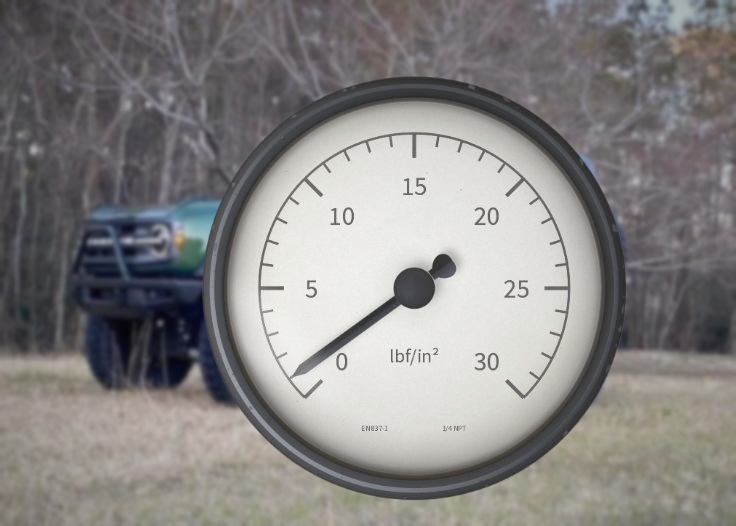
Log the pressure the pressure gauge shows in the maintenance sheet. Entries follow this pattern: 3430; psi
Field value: 1; psi
